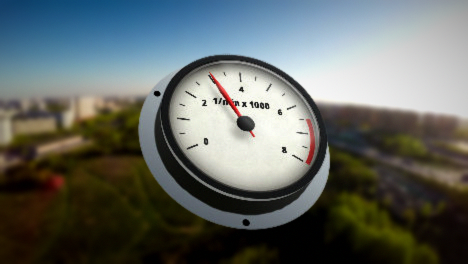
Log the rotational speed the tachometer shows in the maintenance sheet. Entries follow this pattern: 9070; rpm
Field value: 3000; rpm
